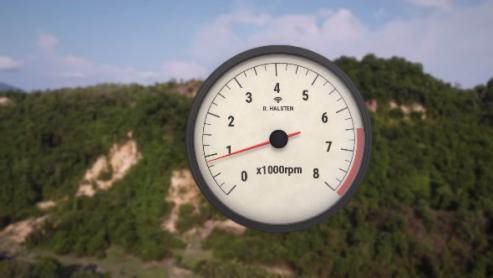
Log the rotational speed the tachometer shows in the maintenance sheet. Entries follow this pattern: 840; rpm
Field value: 875; rpm
